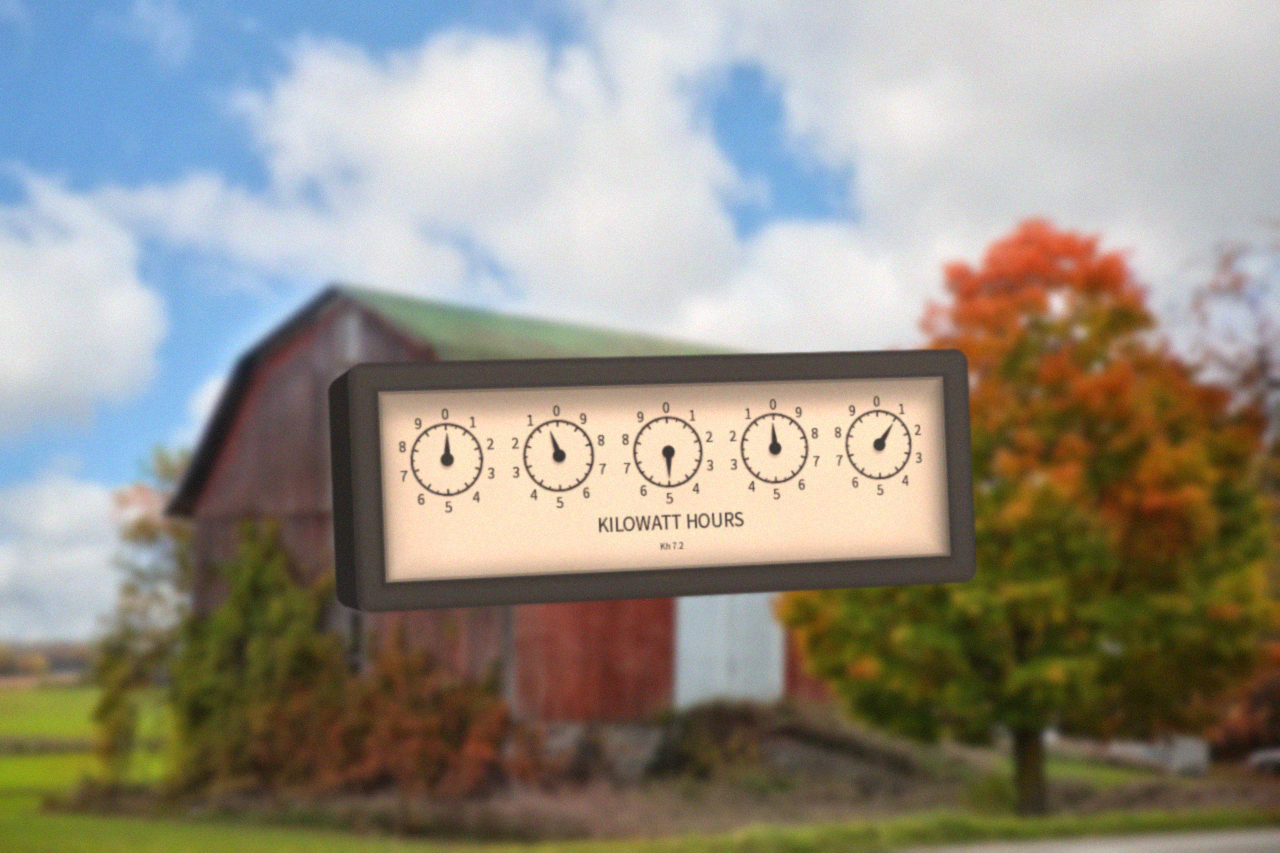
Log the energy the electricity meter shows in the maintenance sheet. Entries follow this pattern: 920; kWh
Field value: 501; kWh
